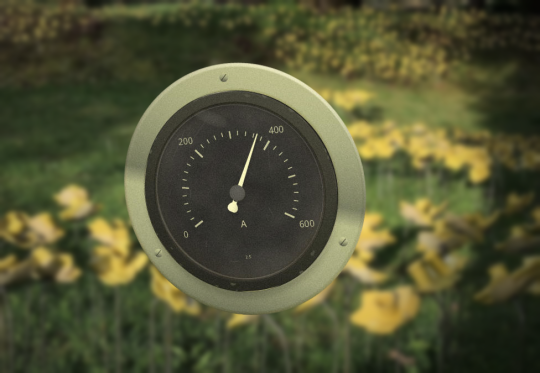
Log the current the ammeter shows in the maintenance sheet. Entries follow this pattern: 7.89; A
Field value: 370; A
